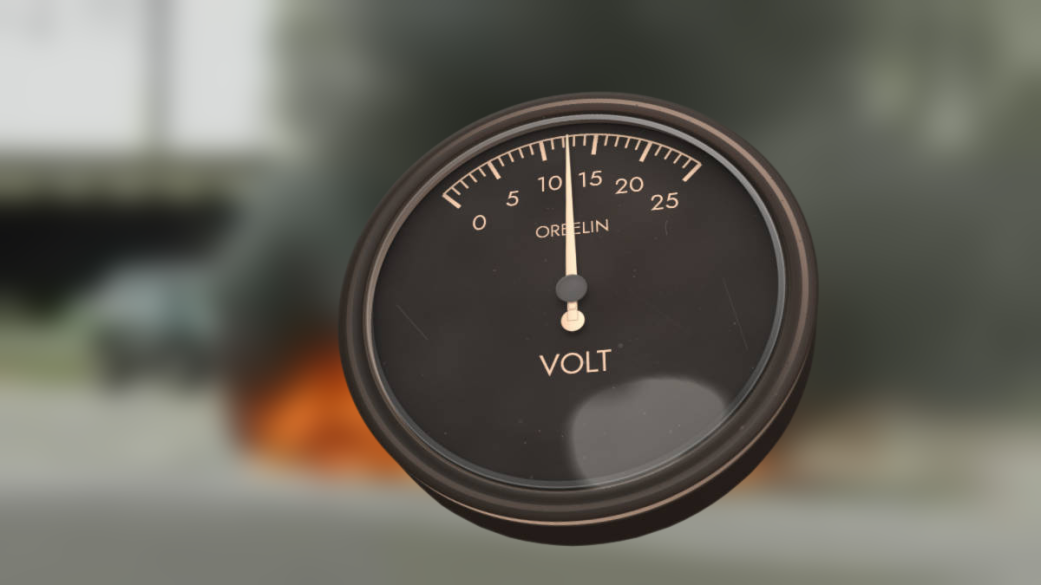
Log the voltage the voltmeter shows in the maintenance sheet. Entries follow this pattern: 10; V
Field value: 12.5; V
